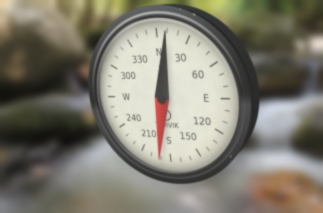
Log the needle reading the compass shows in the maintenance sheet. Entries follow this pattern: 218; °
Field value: 190; °
